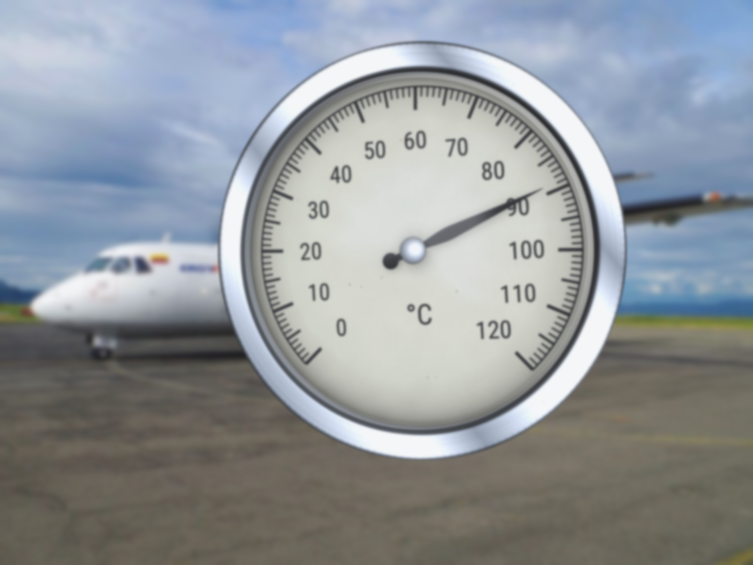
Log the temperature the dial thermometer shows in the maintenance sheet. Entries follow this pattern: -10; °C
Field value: 89; °C
